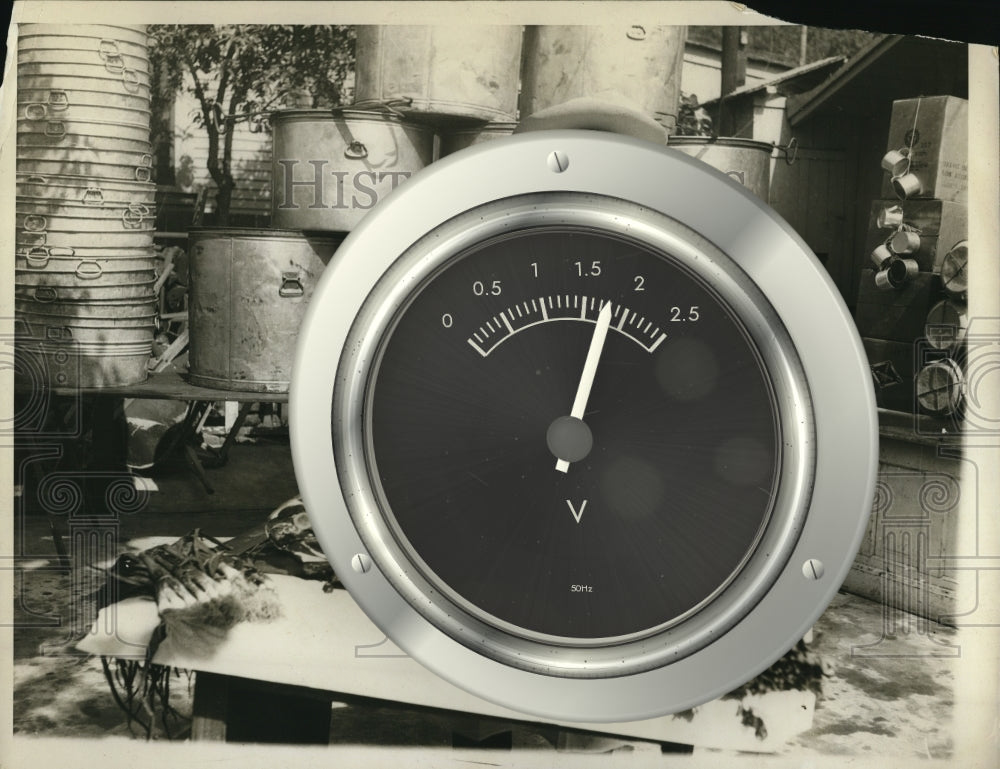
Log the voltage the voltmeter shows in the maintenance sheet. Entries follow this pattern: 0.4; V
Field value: 1.8; V
